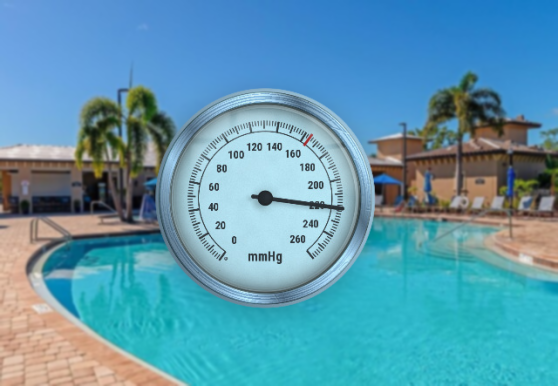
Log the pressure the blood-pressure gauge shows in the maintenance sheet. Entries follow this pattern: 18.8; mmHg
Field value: 220; mmHg
